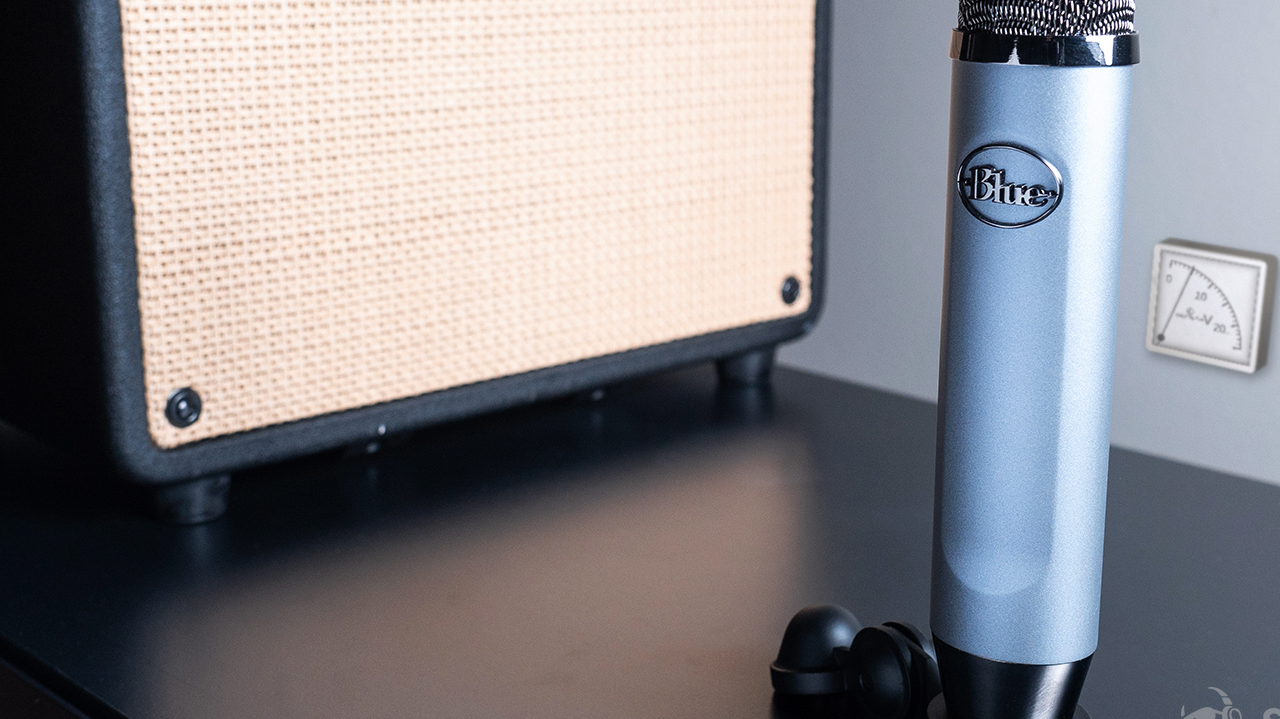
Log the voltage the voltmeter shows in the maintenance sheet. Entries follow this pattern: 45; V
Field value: 5; V
